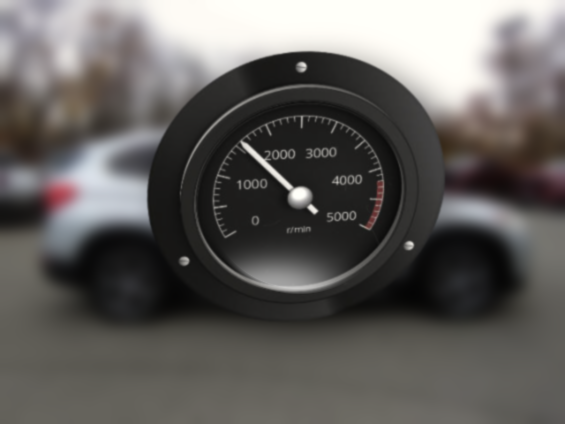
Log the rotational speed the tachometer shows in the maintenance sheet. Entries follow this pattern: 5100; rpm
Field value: 1600; rpm
